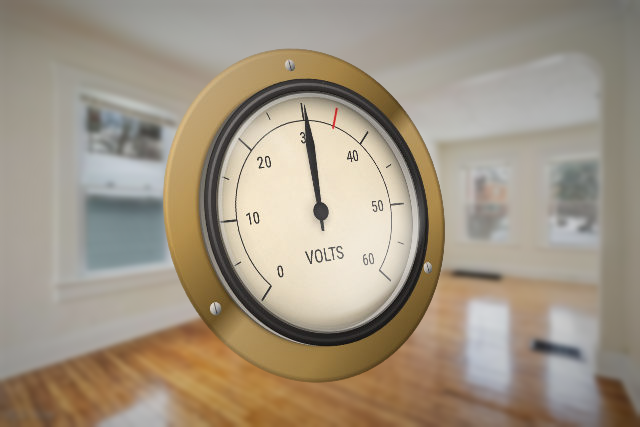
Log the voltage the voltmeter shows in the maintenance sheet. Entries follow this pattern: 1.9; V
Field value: 30; V
